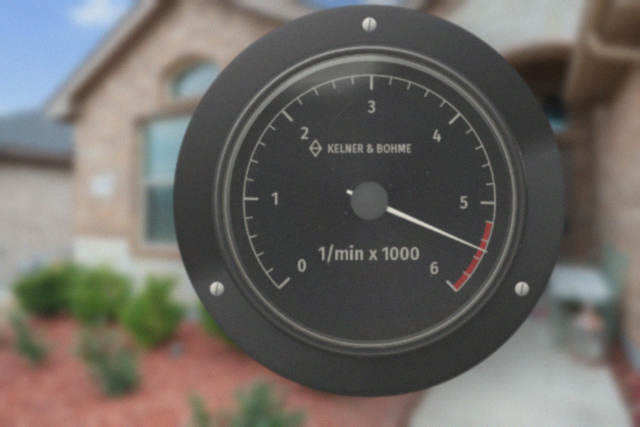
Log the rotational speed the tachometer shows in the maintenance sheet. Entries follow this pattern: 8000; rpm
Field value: 5500; rpm
